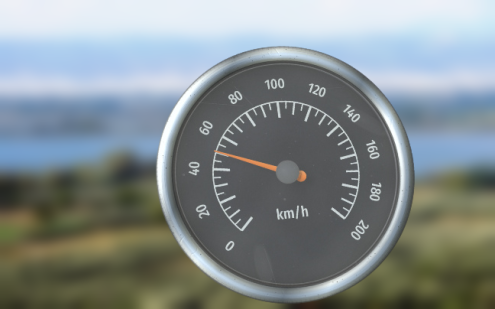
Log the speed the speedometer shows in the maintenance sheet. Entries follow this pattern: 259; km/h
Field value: 50; km/h
